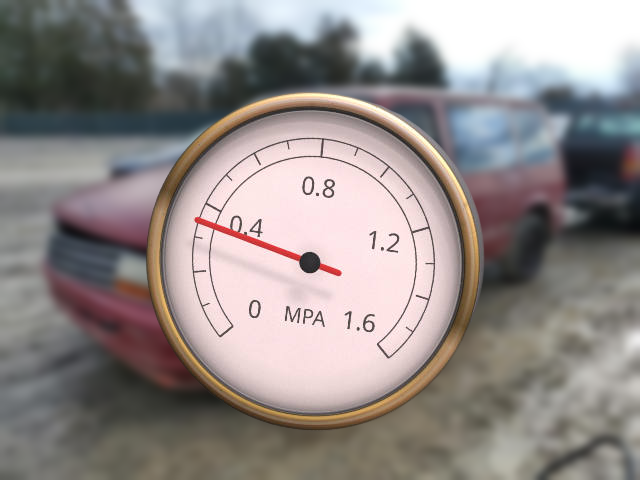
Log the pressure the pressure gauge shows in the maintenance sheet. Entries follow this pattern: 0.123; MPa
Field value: 0.35; MPa
